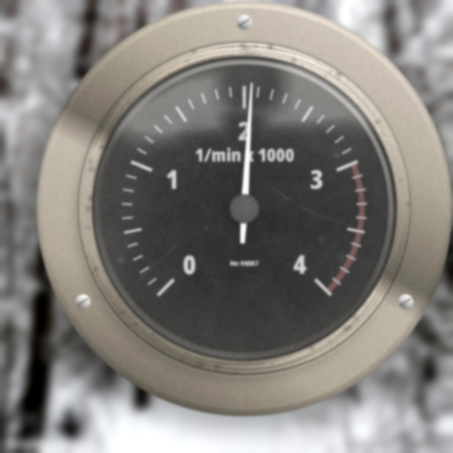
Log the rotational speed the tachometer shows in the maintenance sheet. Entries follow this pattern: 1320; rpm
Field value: 2050; rpm
